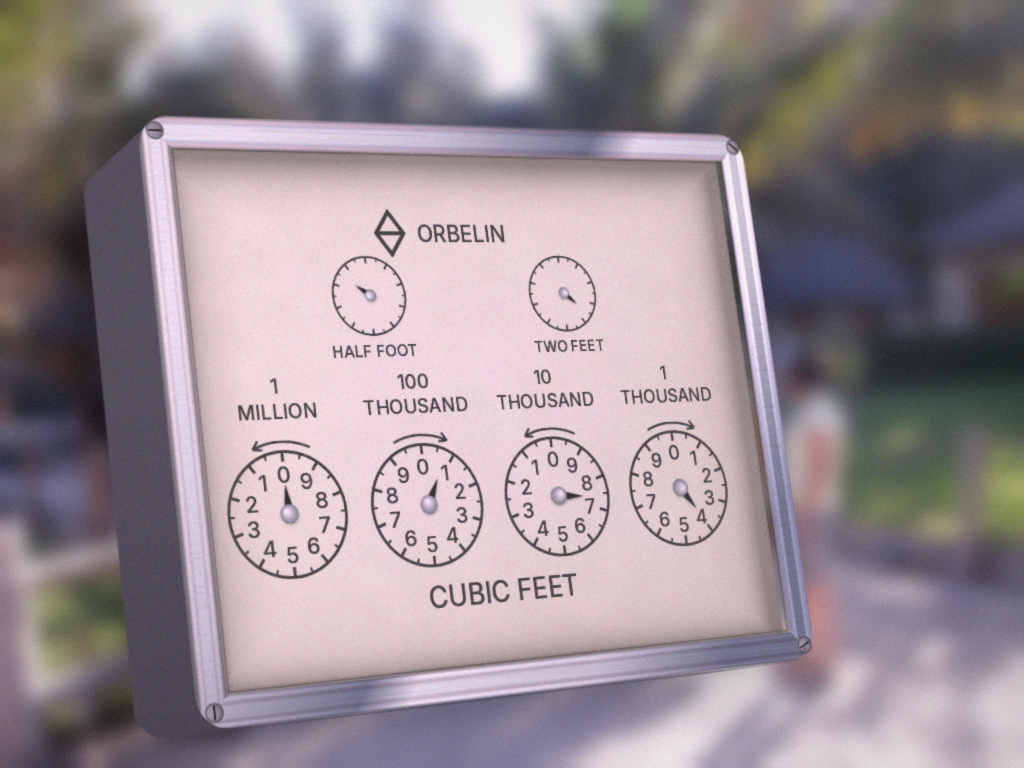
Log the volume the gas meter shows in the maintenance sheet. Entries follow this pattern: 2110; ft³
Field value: 7400; ft³
